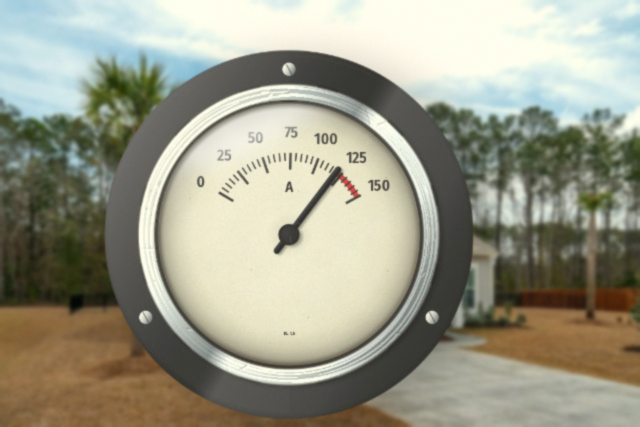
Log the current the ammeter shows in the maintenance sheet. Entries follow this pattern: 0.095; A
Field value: 120; A
